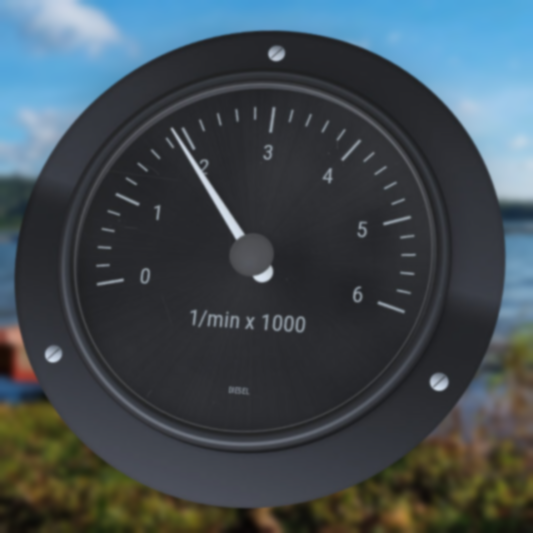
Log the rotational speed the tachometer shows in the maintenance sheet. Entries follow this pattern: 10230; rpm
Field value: 1900; rpm
